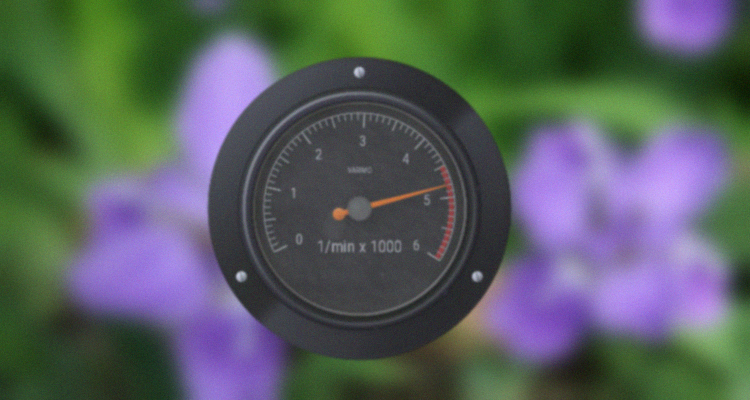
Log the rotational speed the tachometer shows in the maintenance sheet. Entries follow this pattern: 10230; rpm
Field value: 4800; rpm
